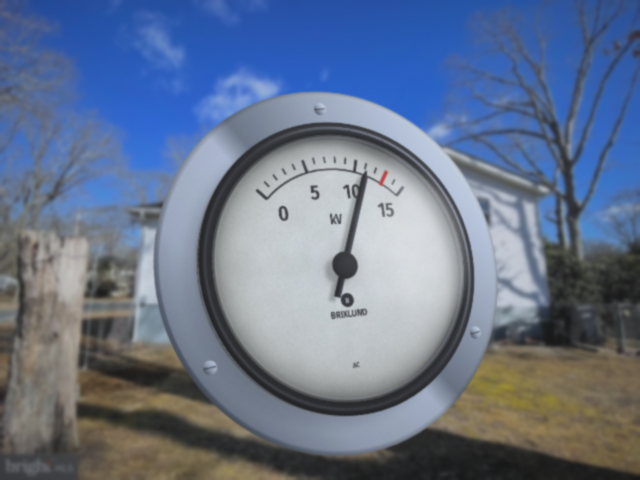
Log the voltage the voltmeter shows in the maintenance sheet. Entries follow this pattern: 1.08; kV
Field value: 11; kV
